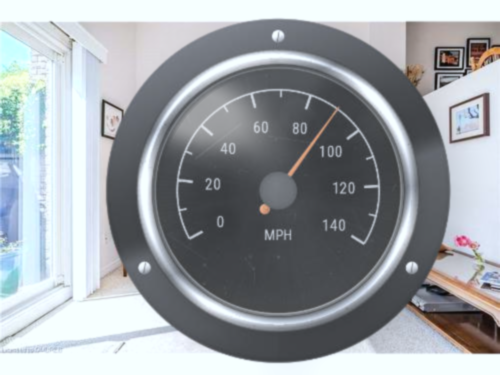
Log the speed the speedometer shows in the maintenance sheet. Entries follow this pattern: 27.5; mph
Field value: 90; mph
